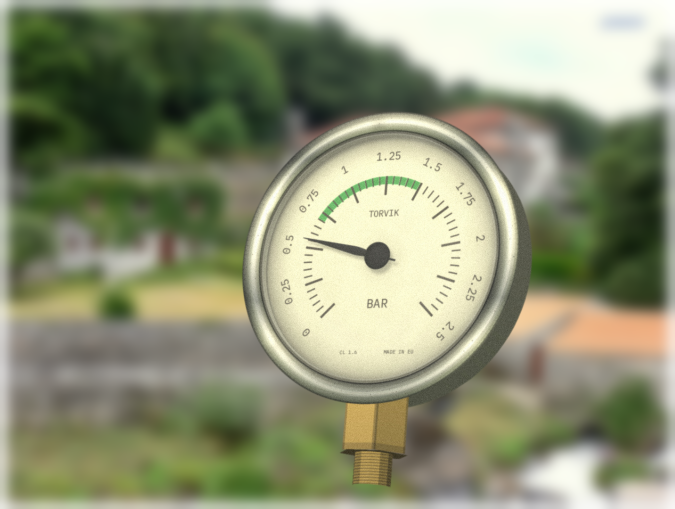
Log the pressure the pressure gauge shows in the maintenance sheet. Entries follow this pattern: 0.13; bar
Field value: 0.55; bar
